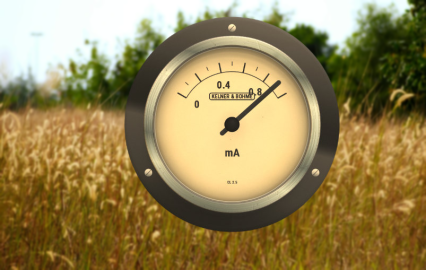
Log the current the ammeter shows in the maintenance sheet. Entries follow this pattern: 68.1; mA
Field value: 0.9; mA
